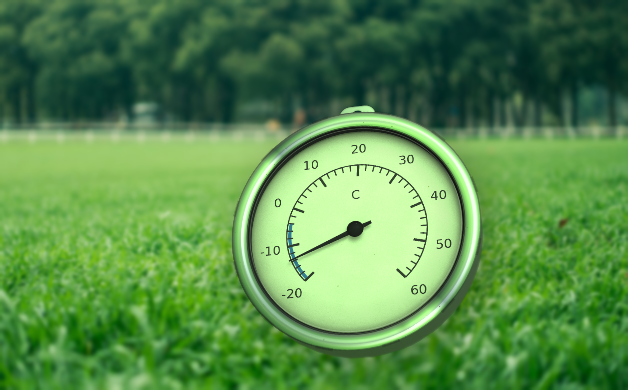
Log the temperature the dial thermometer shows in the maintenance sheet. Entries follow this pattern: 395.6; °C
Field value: -14; °C
